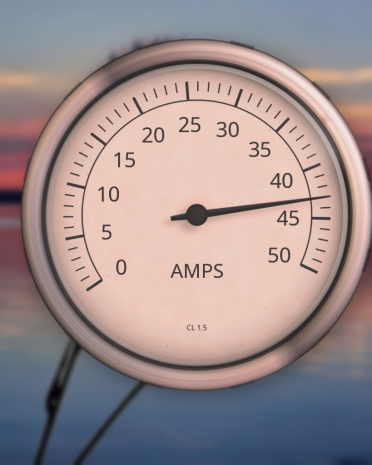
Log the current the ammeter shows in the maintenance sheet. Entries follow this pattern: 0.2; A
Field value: 43; A
